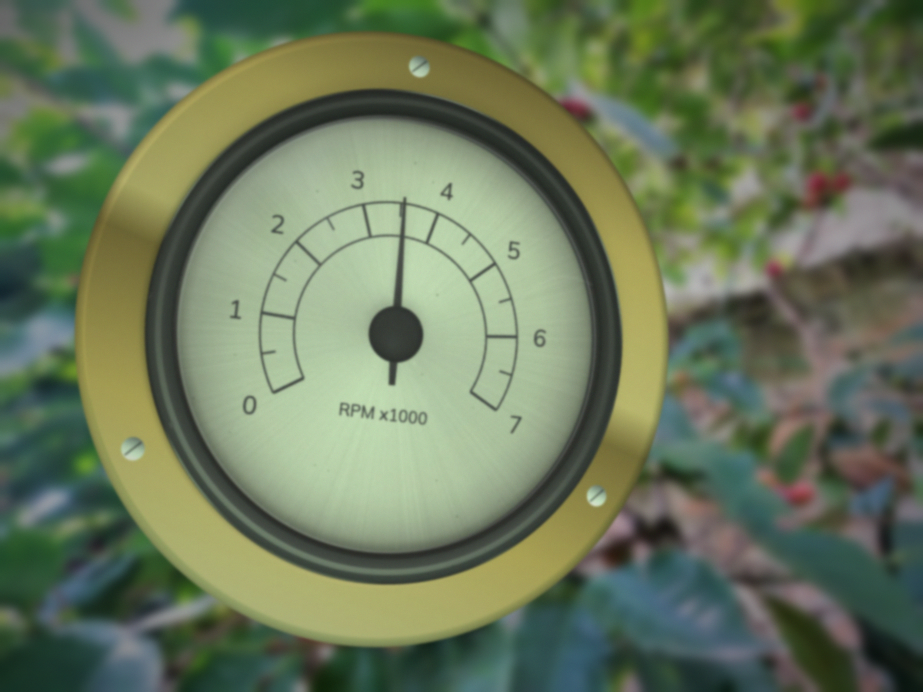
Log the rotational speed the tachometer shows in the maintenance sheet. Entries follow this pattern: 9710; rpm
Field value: 3500; rpm
